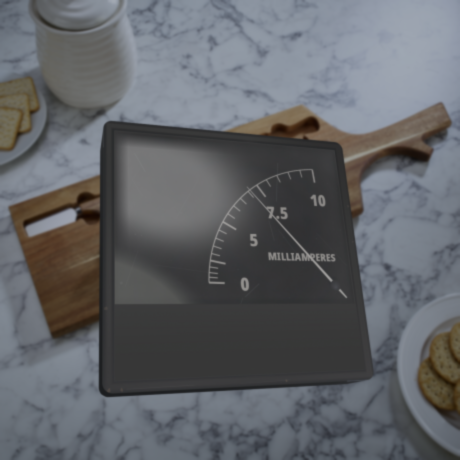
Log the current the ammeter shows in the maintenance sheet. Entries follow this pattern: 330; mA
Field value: 7; mA
